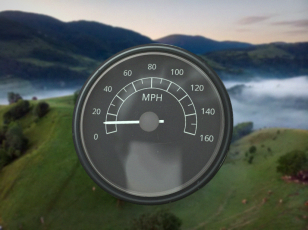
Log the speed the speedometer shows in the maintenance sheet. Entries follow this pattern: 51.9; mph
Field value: 10; mph
